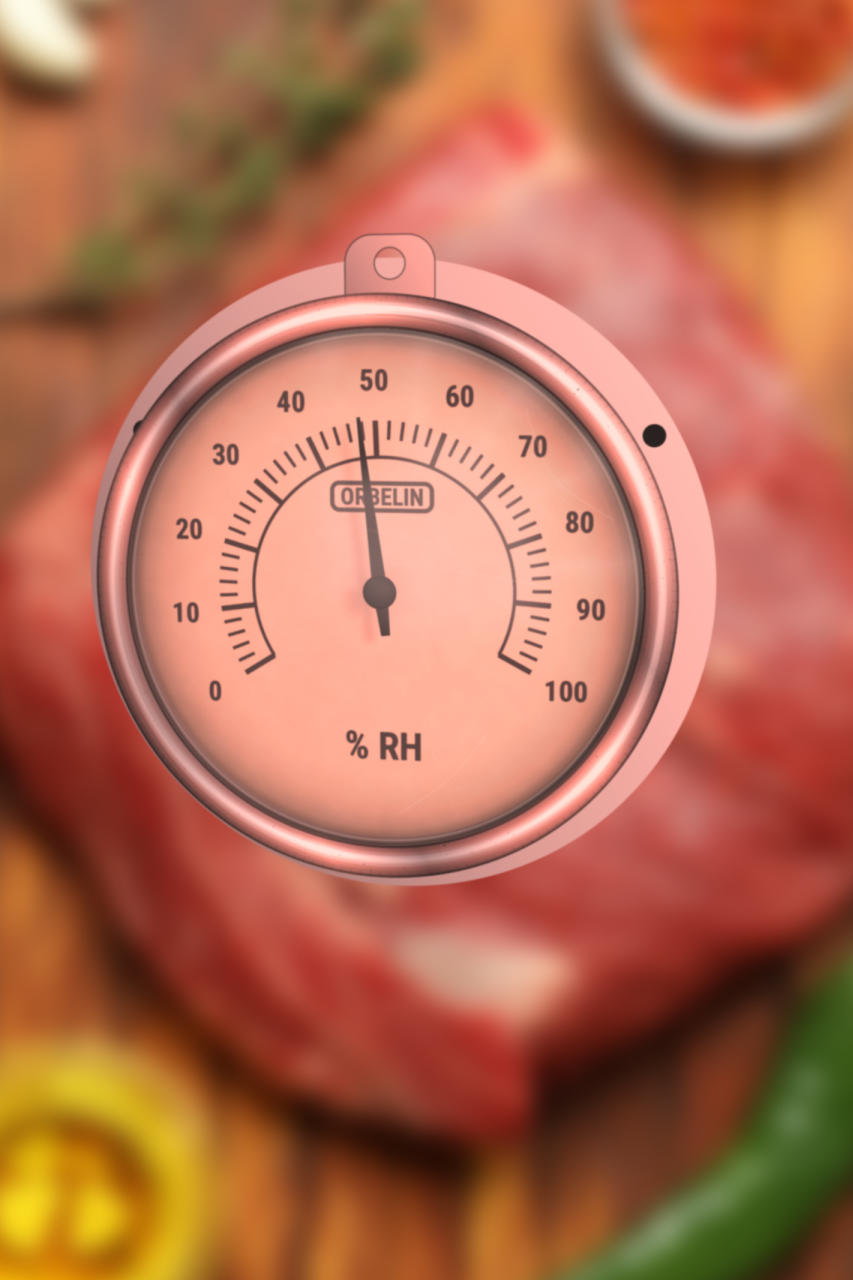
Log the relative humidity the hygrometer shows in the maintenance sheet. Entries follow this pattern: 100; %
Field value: 48; %
